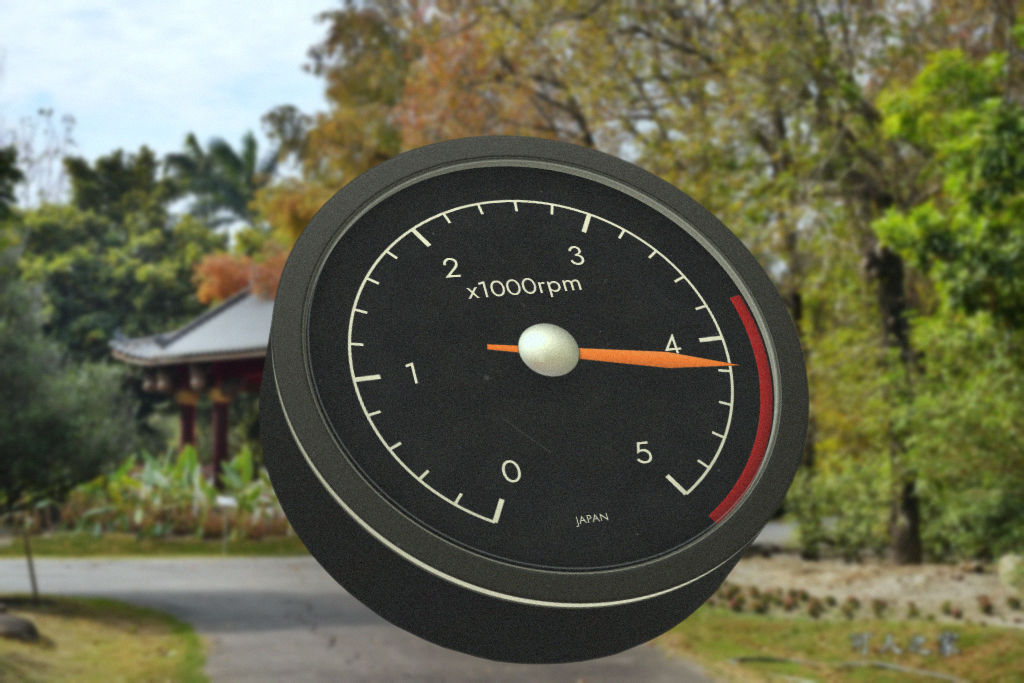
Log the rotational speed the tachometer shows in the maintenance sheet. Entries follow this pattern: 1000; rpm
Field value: 4200; rpm
